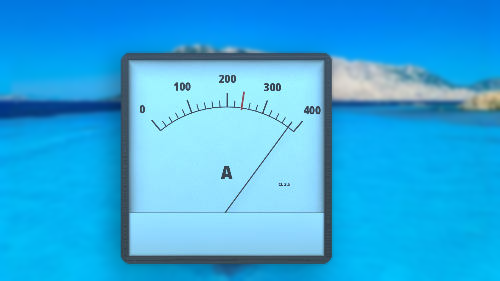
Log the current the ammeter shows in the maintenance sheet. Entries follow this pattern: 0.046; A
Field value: 380; A
